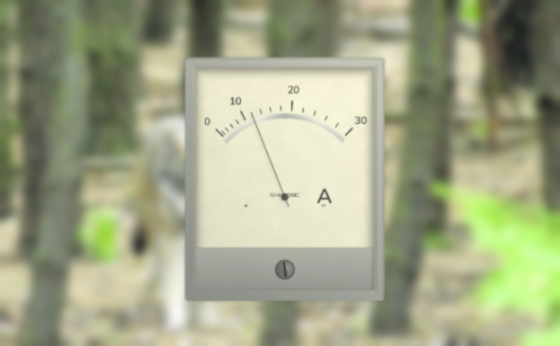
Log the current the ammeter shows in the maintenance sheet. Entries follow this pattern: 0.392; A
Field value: 12; A
